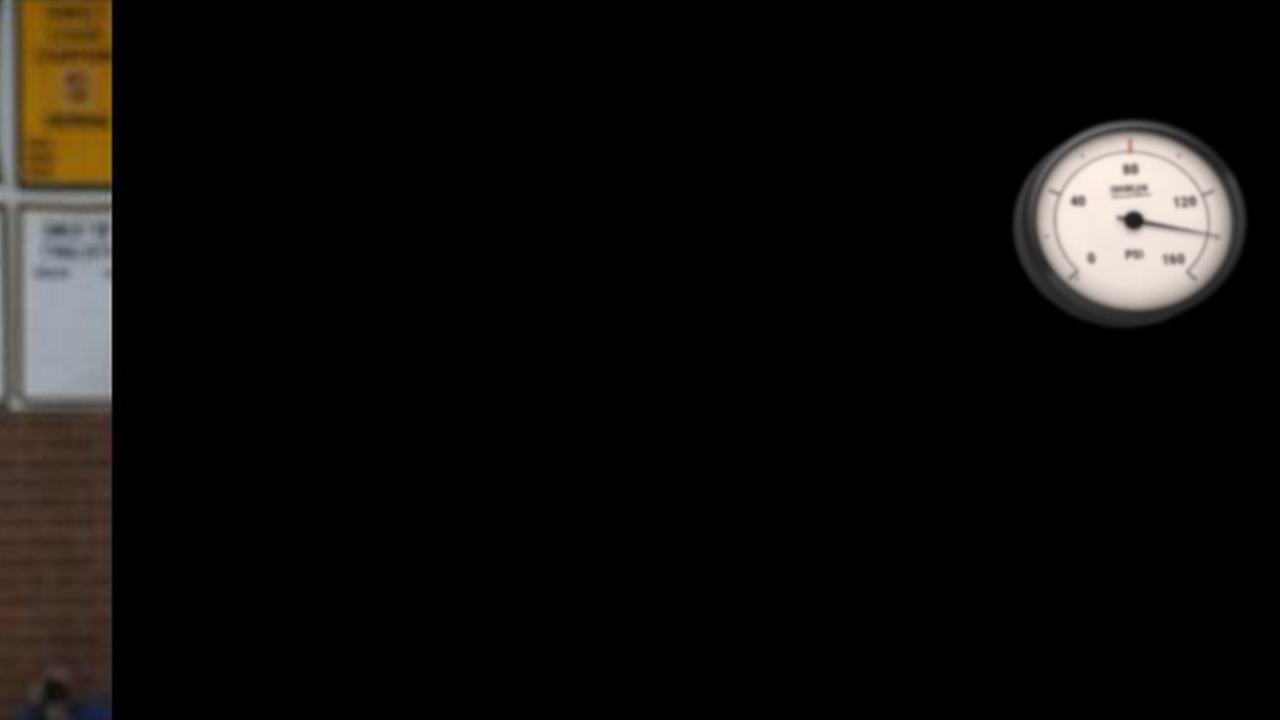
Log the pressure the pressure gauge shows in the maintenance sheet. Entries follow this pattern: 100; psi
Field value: 140; psi
